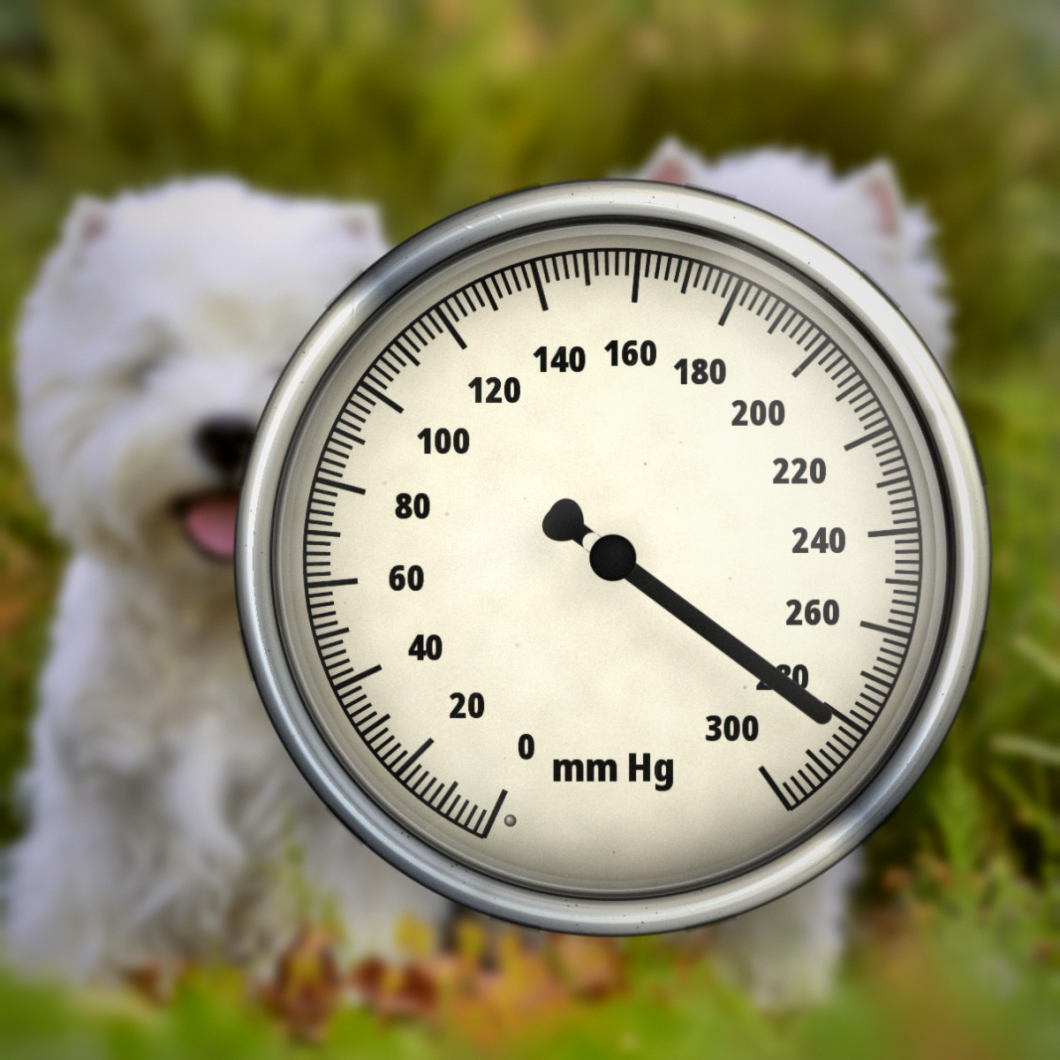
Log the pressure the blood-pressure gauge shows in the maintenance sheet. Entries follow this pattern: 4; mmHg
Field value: 282; mmHg
